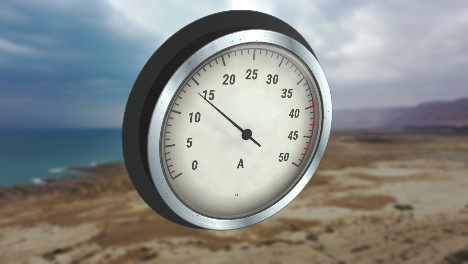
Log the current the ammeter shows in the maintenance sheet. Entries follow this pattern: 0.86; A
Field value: 14; A
